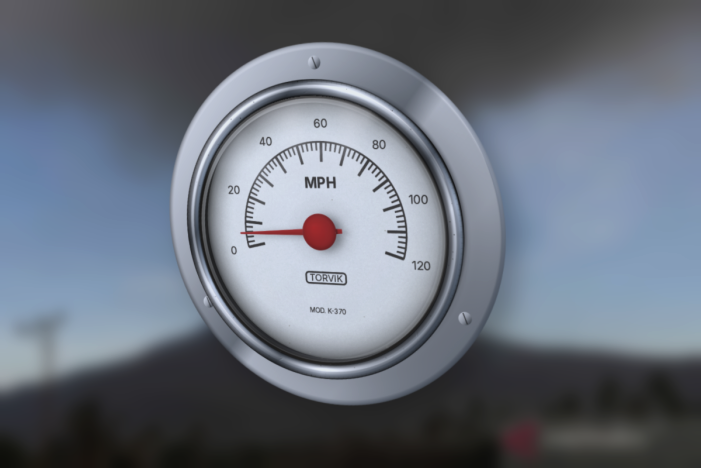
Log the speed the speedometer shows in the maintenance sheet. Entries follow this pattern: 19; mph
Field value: 6; mph
